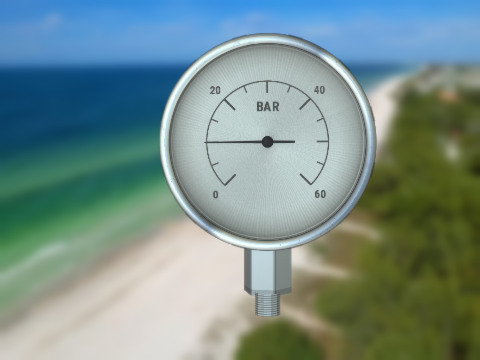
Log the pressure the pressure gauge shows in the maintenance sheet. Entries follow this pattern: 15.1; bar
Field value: 10; bar
